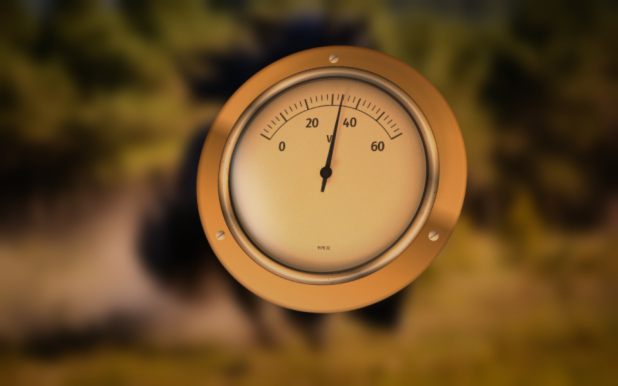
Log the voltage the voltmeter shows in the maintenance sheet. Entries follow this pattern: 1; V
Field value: 34; V
